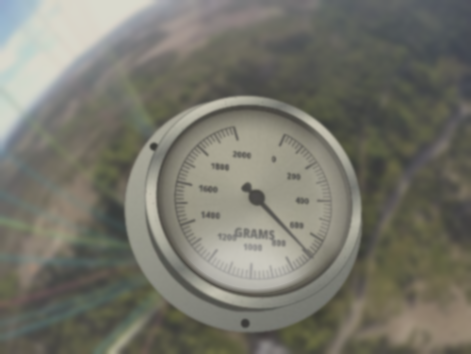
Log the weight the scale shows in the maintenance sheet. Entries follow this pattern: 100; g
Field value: 700; g
